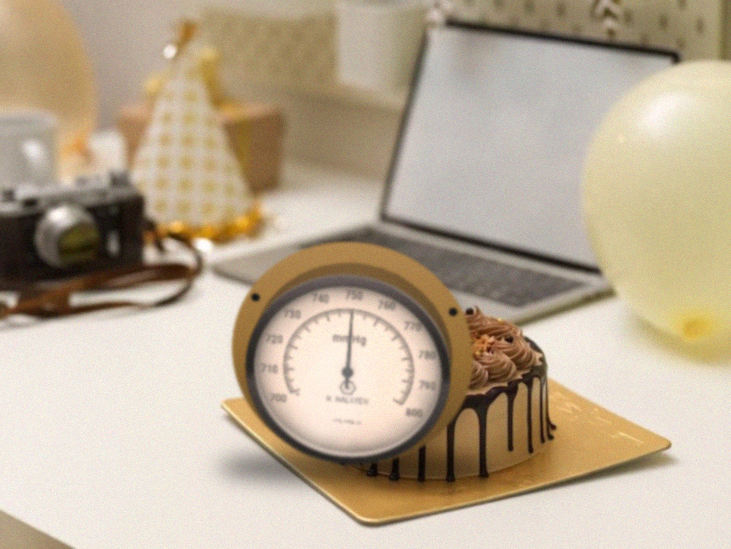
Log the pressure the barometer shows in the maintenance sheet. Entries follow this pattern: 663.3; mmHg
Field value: 750; mmHg
